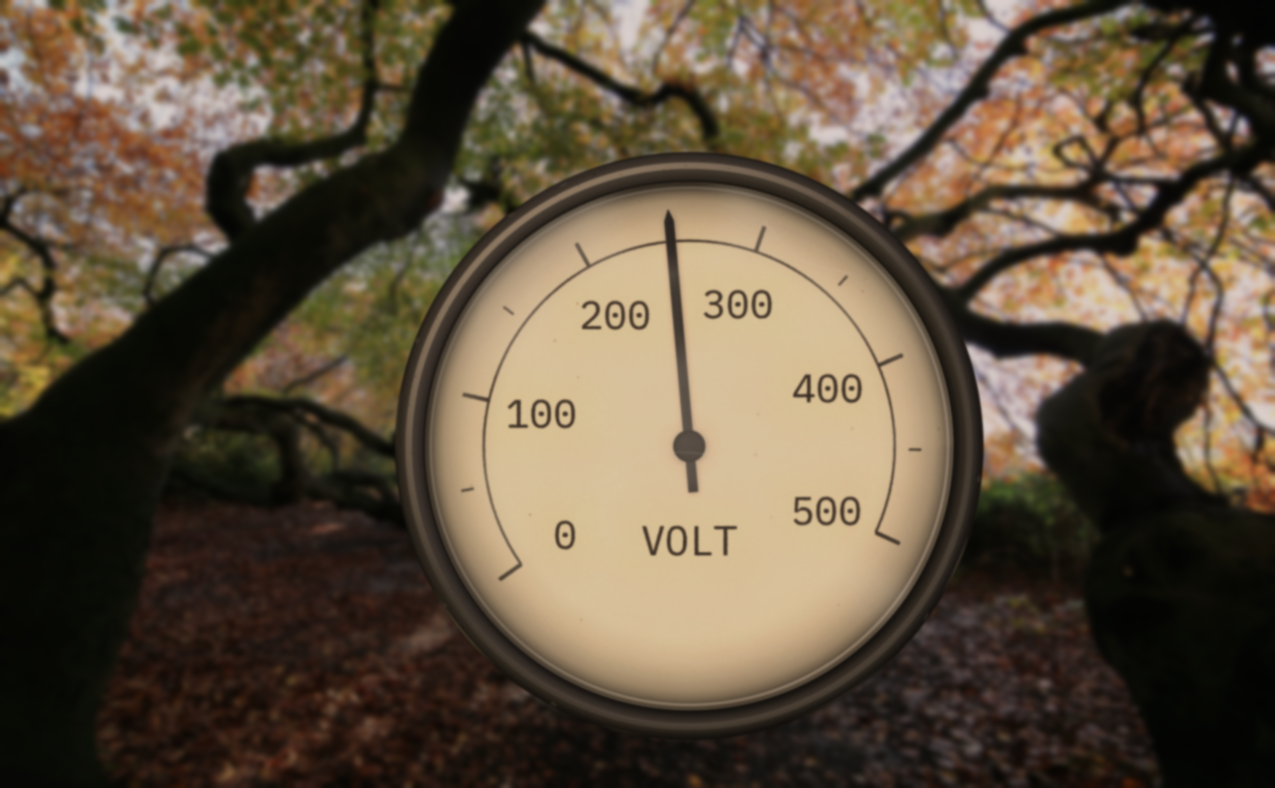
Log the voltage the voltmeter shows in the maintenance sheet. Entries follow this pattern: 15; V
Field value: 250; V
